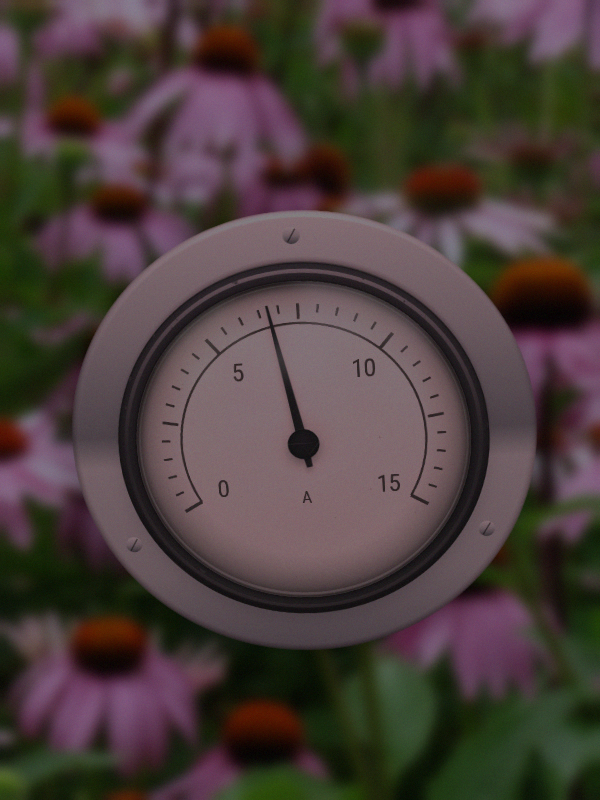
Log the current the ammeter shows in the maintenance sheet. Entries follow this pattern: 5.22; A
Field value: 6.75; A
